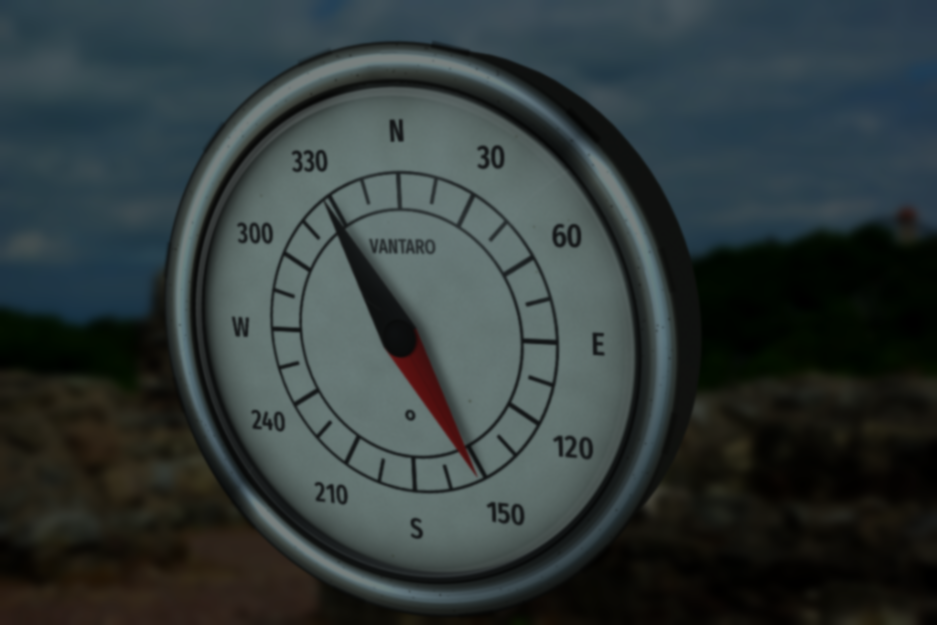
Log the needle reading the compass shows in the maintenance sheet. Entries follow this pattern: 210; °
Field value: 150; °
